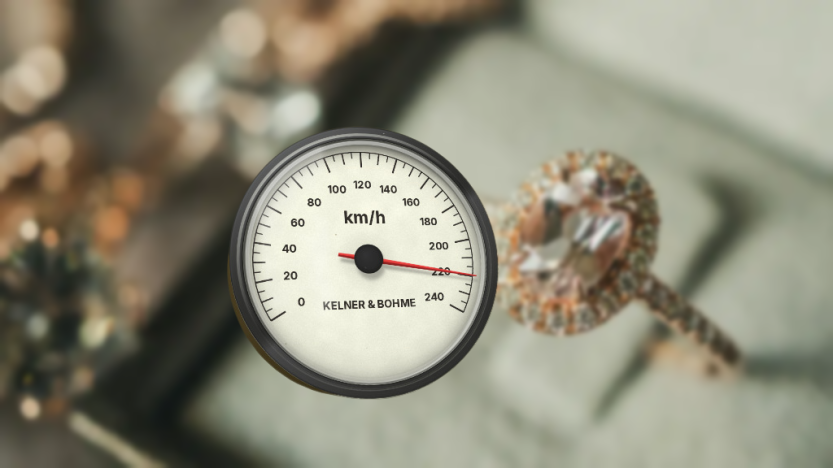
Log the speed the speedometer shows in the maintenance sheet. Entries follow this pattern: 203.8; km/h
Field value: 220; km/h
